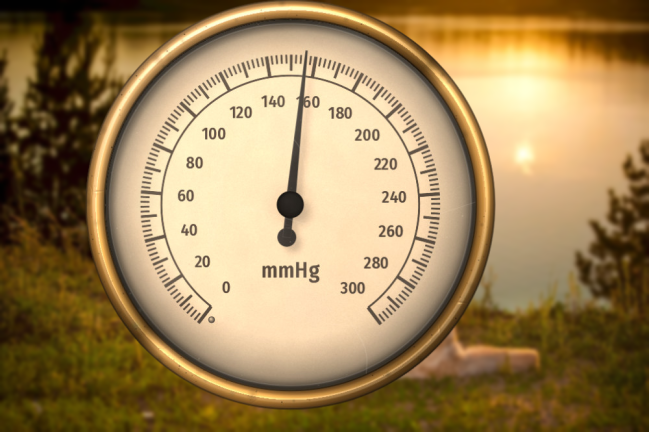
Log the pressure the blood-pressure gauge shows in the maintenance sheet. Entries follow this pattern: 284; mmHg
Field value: 156; mmHg
